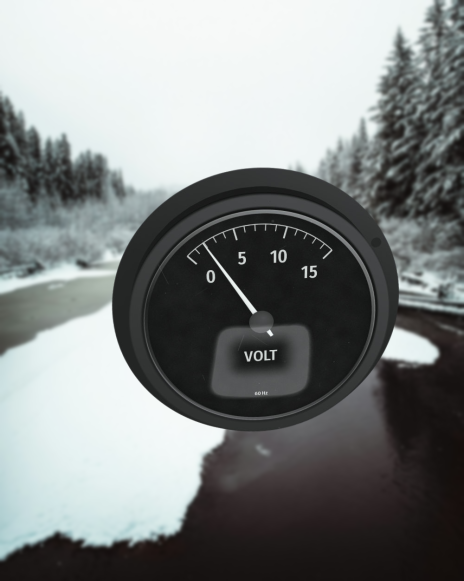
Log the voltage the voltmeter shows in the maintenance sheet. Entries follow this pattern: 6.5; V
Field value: 2; V
